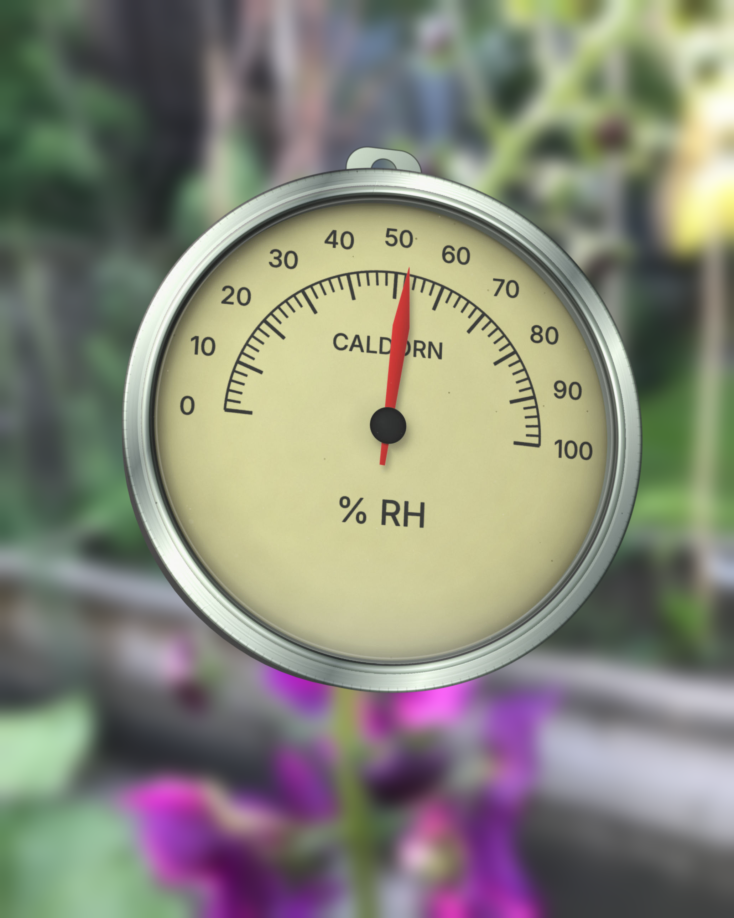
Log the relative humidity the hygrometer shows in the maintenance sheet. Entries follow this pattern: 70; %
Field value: 52; %
